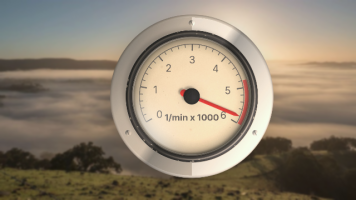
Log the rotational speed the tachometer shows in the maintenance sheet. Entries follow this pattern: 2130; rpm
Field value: 5800; rpm
